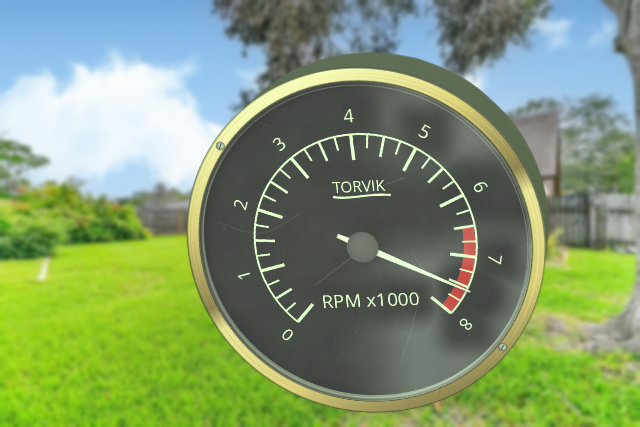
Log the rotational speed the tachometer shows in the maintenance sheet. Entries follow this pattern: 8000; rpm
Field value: 7500; rpm
